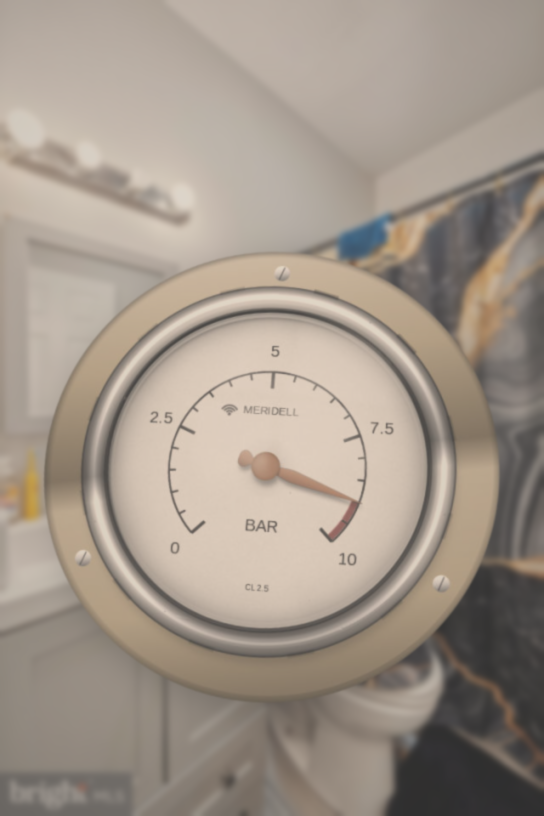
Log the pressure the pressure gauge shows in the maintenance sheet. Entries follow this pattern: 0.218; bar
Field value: 9; bar
